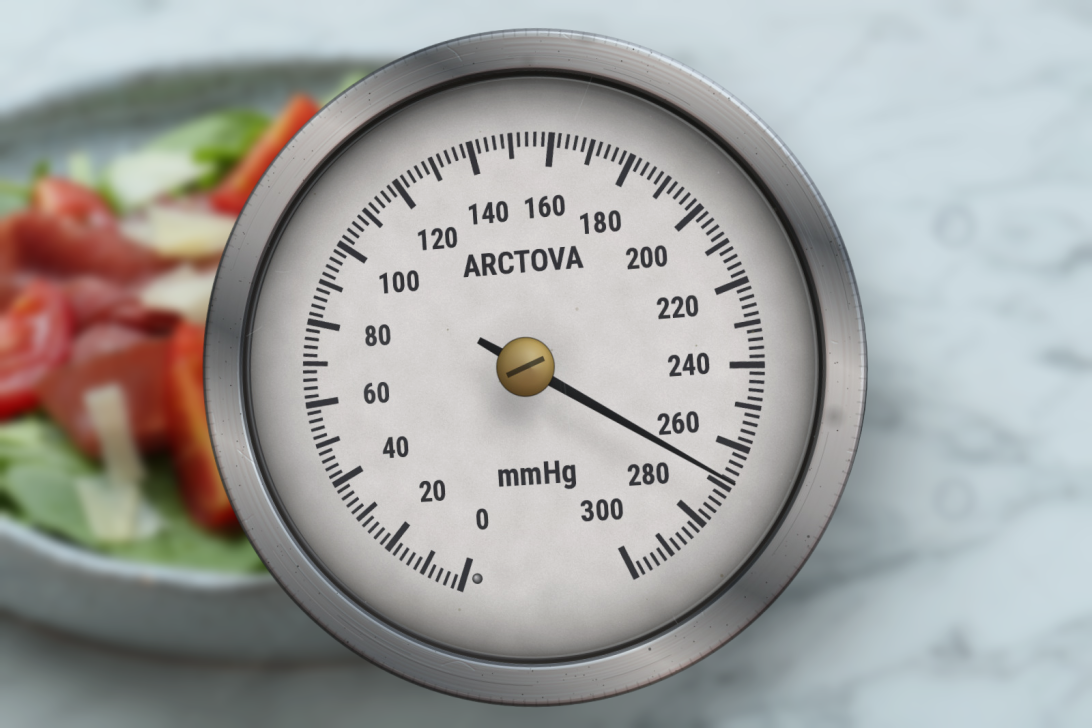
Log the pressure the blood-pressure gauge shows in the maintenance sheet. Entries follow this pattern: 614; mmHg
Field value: 268; mmHg
